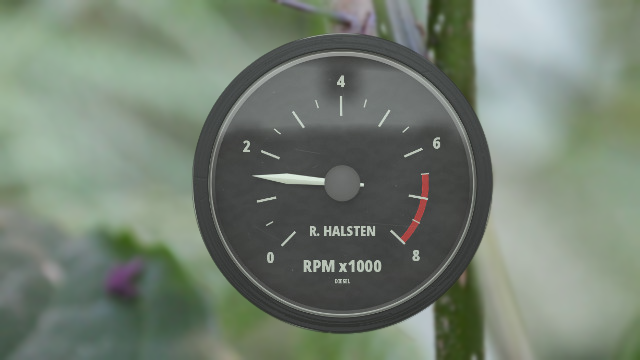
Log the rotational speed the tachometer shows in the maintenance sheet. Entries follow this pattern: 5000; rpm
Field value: 1500; rpm
